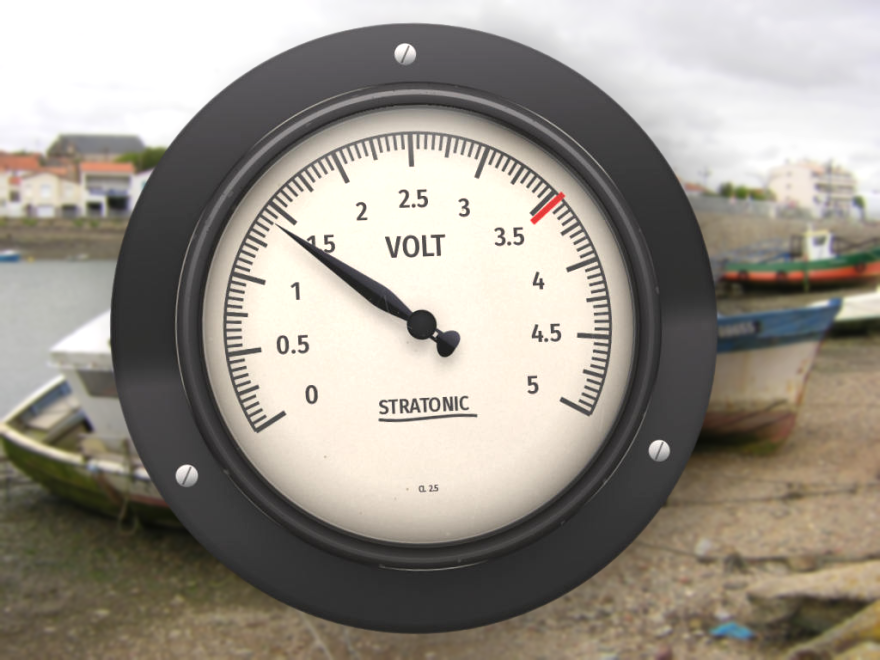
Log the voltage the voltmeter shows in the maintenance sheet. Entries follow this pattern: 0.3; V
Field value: 1.4; V
